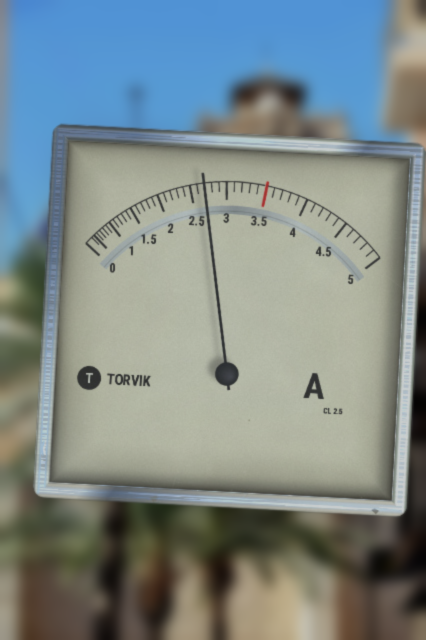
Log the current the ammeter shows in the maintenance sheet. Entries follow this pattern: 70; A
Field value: 2.7; A
